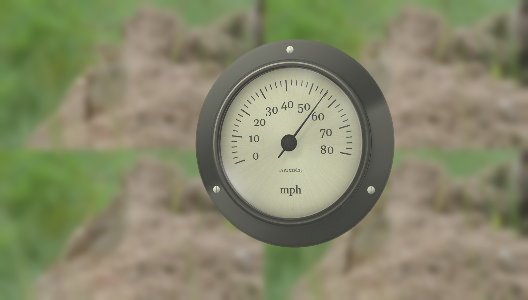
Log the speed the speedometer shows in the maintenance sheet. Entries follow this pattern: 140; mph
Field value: 56; mph
